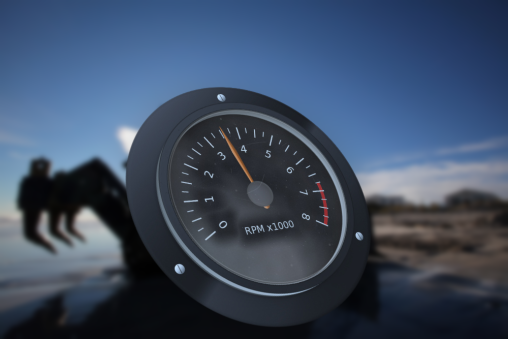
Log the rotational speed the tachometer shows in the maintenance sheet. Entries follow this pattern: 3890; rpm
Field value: 3500; rpm
